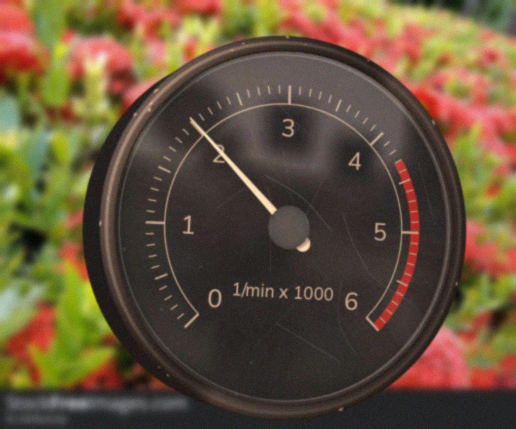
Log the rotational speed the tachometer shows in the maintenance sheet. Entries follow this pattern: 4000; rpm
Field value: 2000; rpm
